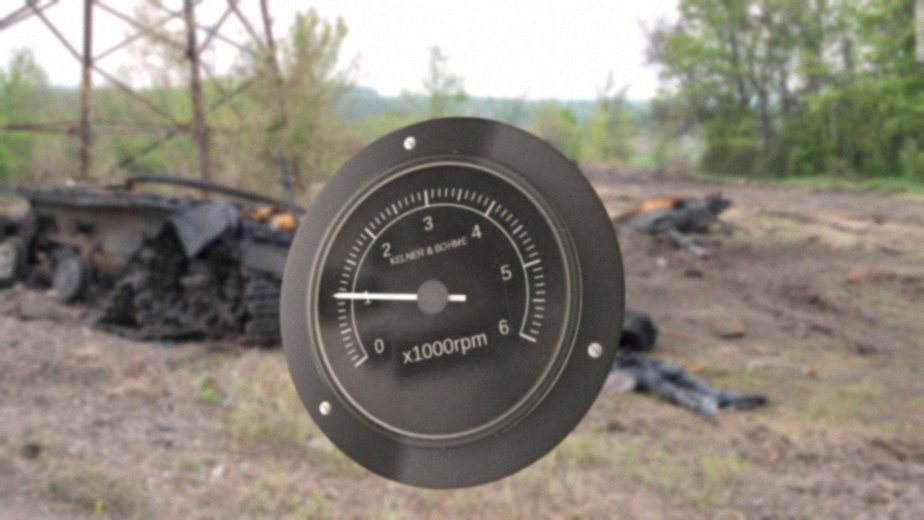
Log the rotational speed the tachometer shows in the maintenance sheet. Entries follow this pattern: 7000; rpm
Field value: 1000; rpm
